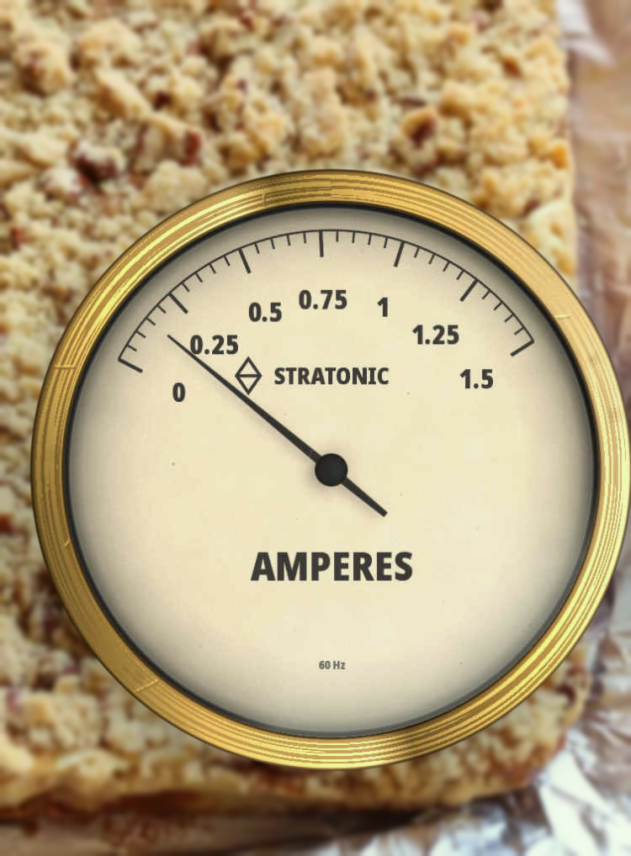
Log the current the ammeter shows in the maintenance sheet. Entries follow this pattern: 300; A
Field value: 0.15; A
